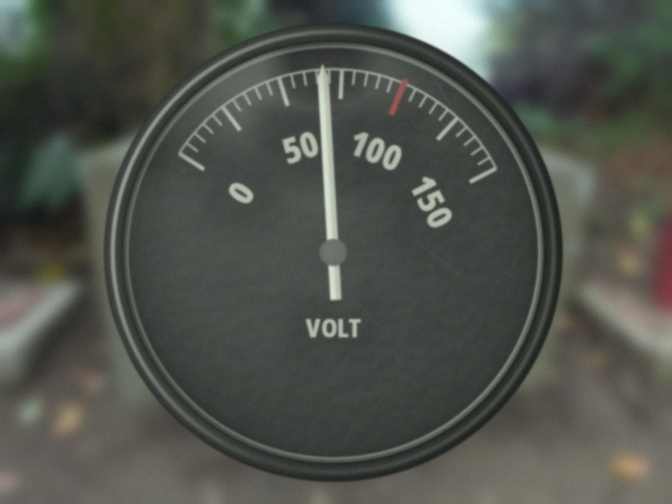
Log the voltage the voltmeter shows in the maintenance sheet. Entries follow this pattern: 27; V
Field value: 67.5; V
